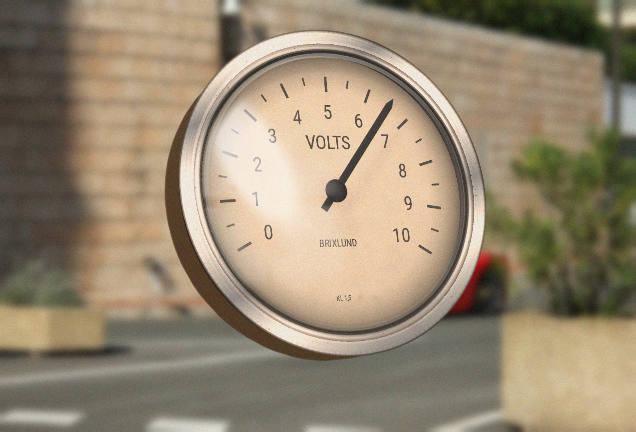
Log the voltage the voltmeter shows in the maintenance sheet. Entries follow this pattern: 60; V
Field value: 6.5; V
